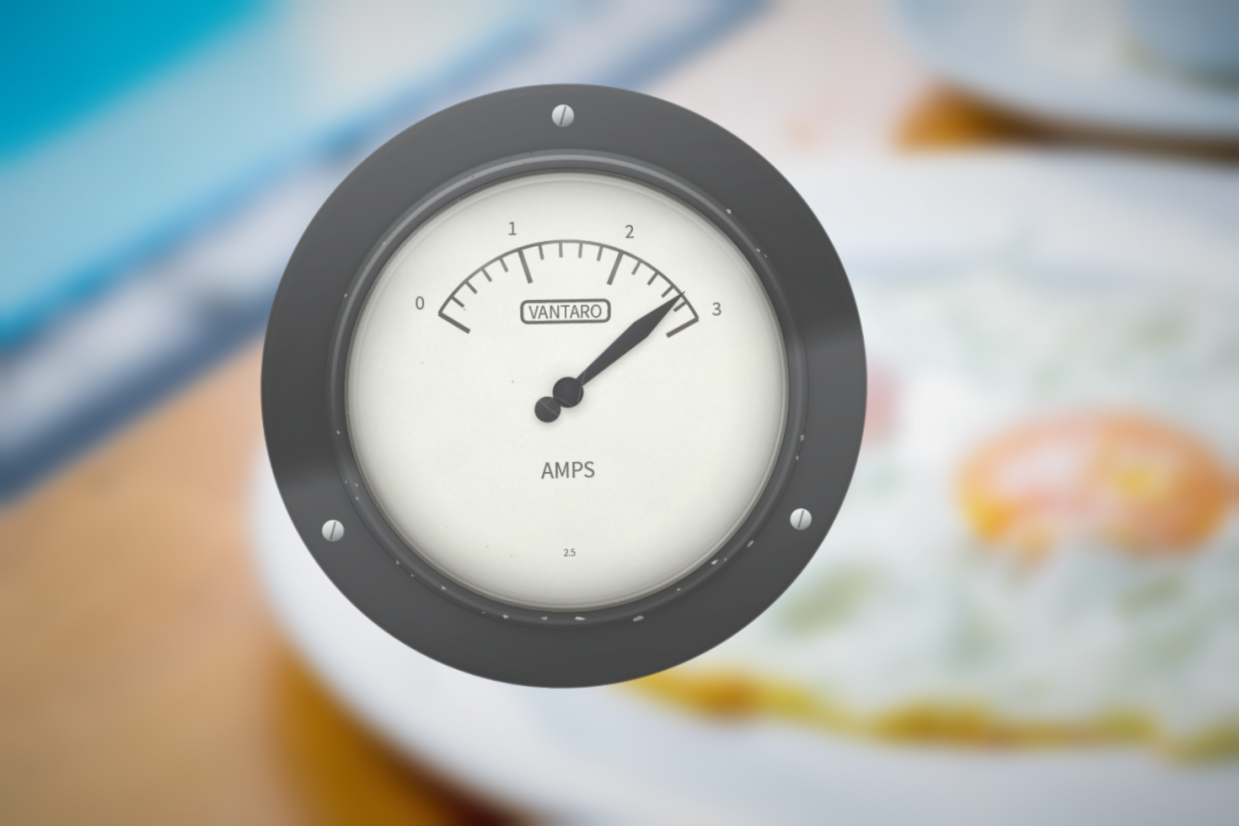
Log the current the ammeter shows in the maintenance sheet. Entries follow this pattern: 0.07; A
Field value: 2.7; A
